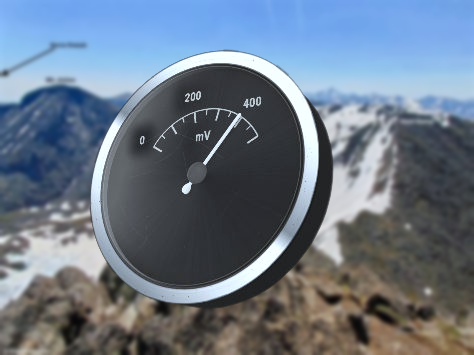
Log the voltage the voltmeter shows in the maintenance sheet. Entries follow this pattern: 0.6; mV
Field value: 400; mV
